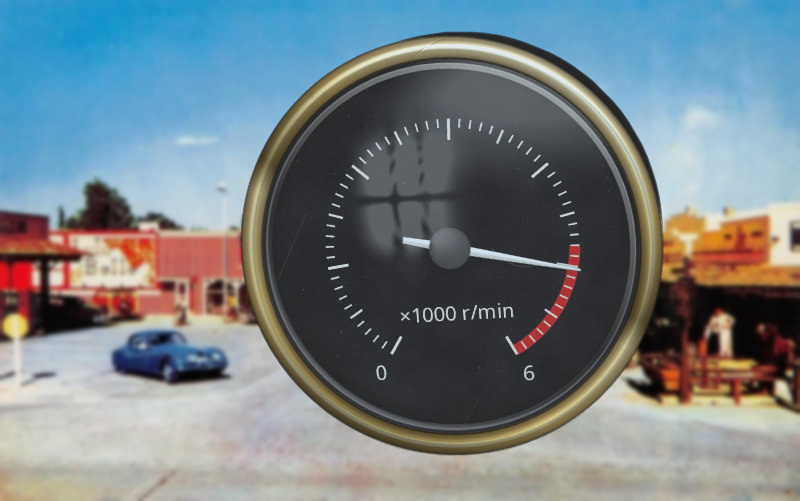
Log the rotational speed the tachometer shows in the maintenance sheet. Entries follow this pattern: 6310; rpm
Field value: 5000; rpm
